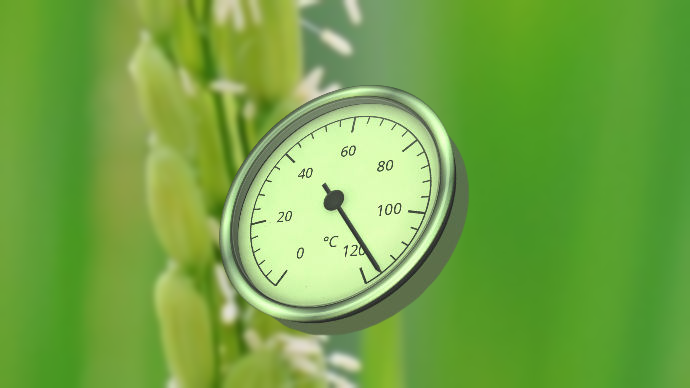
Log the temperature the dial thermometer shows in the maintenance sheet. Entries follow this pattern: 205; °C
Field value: 116; °C
